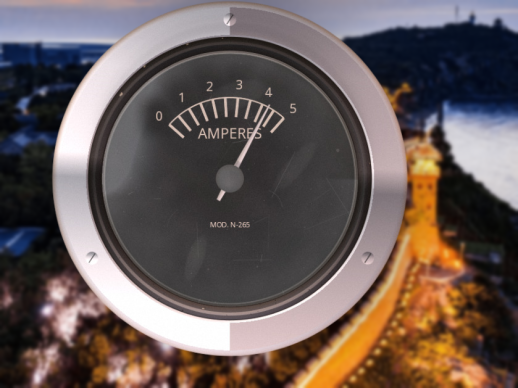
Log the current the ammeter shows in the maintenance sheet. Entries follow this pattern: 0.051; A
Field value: 4.25; A
